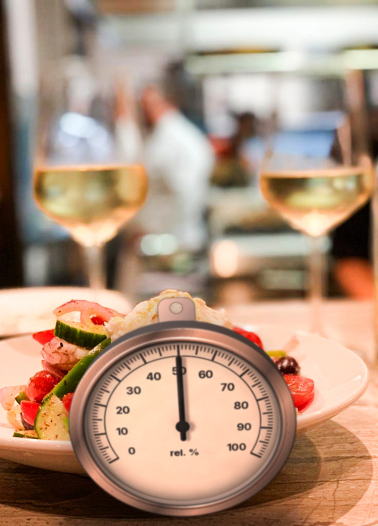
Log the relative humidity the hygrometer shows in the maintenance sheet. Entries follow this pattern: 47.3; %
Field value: 50; %
